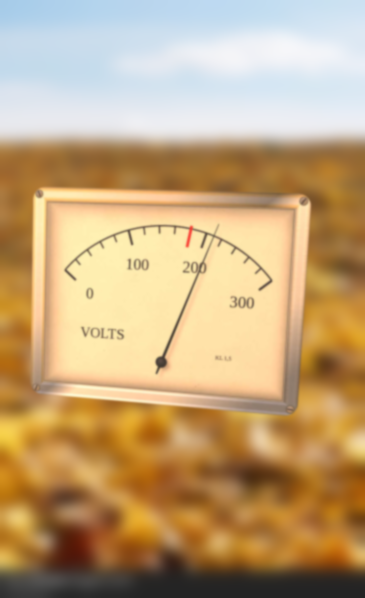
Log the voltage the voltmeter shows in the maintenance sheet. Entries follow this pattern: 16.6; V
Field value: 210; V
